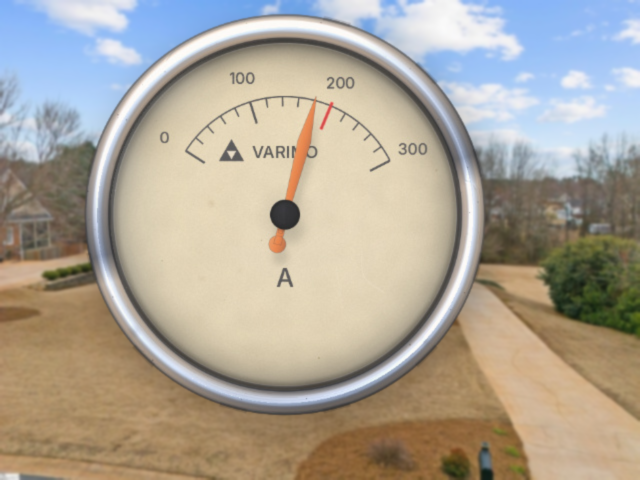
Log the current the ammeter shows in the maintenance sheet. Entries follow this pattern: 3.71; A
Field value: 180; A
